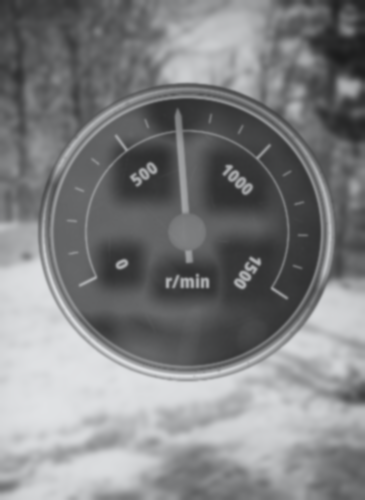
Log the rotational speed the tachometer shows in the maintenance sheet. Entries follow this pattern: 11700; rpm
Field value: 700; rpm
